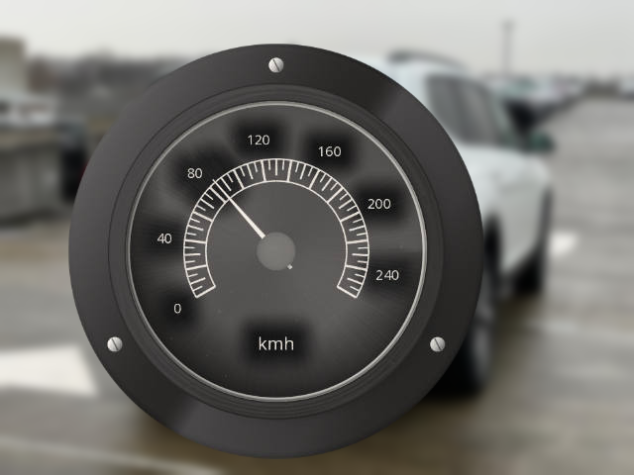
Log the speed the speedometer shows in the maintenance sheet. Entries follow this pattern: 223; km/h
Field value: 85; km/h
